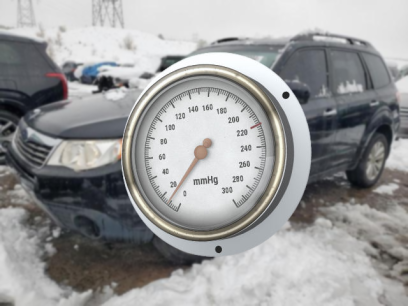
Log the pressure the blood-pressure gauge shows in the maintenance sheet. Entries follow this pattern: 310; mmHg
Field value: 10; mmHg
